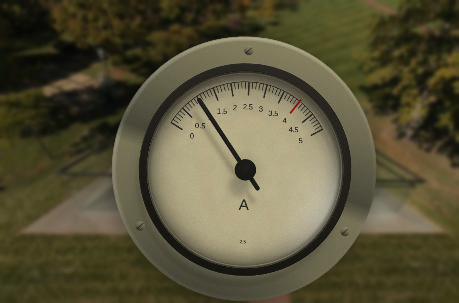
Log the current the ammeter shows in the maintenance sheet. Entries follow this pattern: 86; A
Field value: 1; A
